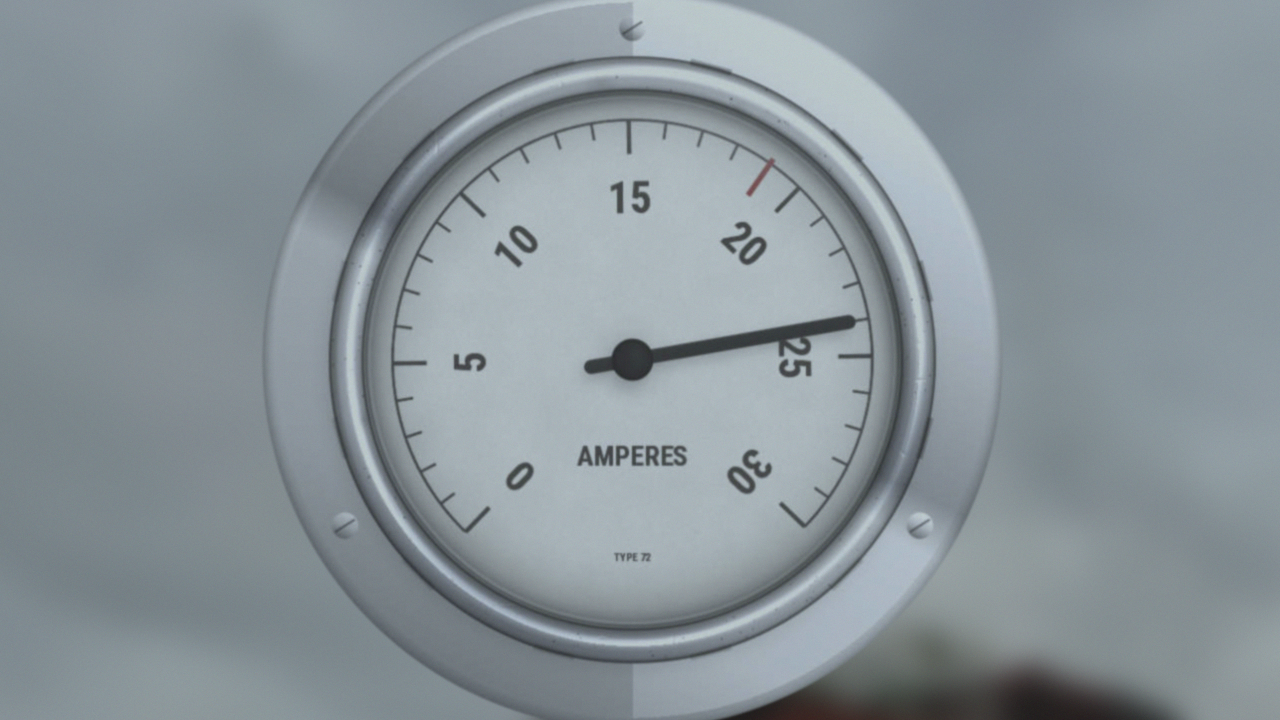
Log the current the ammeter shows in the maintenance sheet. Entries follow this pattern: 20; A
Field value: 24; A
